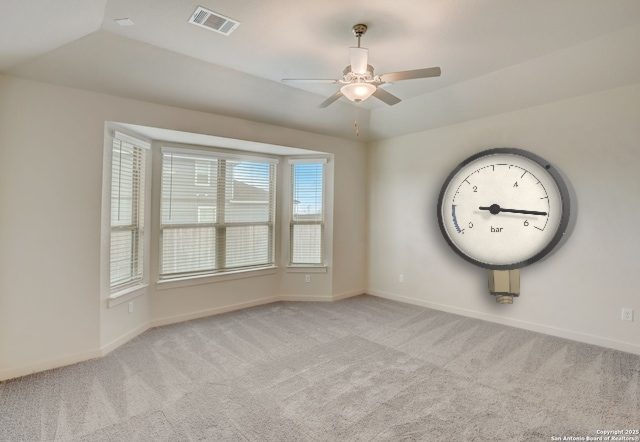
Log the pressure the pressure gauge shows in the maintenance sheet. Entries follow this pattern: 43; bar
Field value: 5.5; bar
